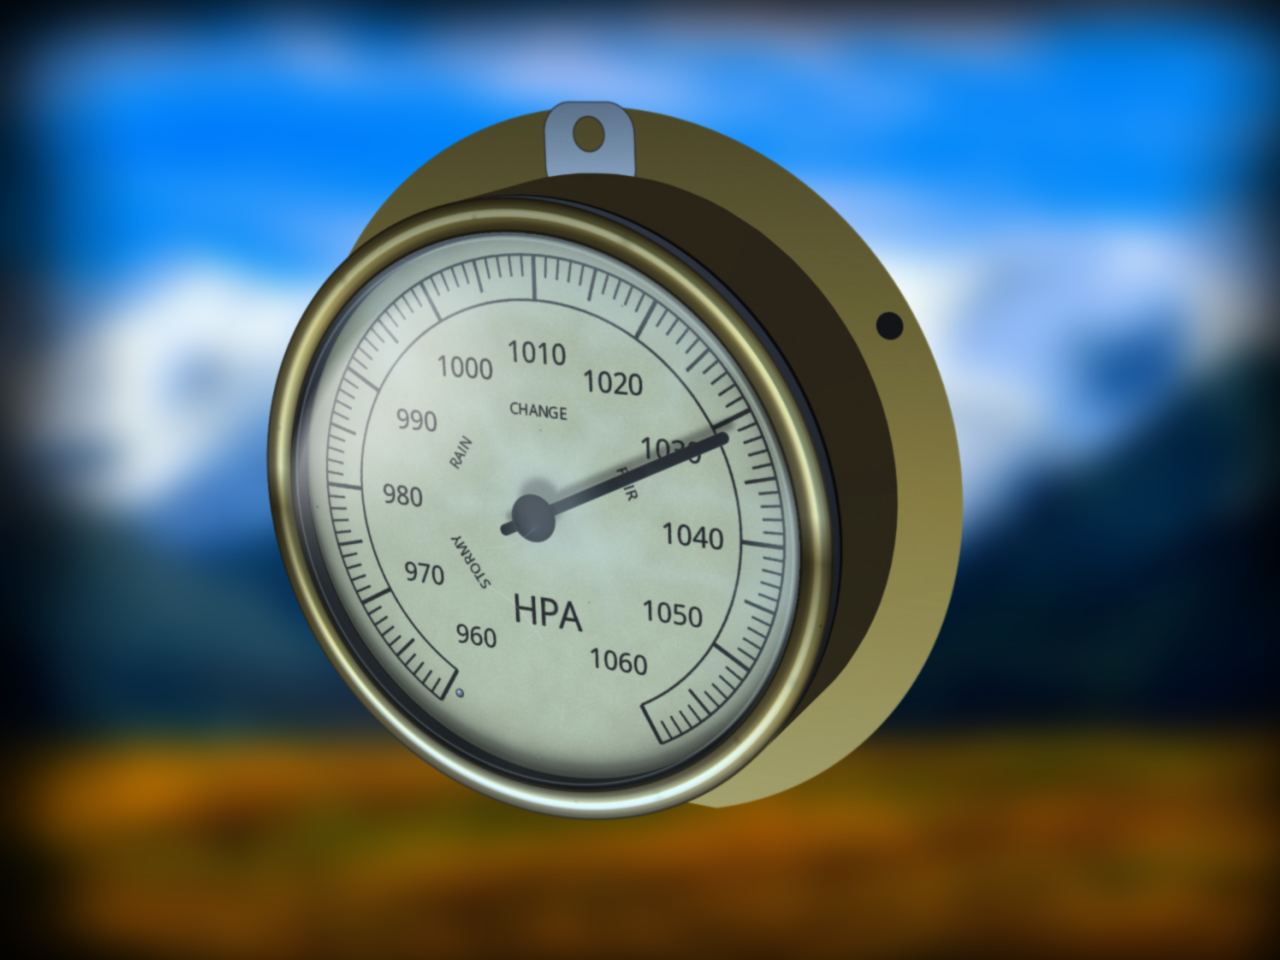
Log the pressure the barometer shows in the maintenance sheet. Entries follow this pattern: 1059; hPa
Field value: 1031; hPa
